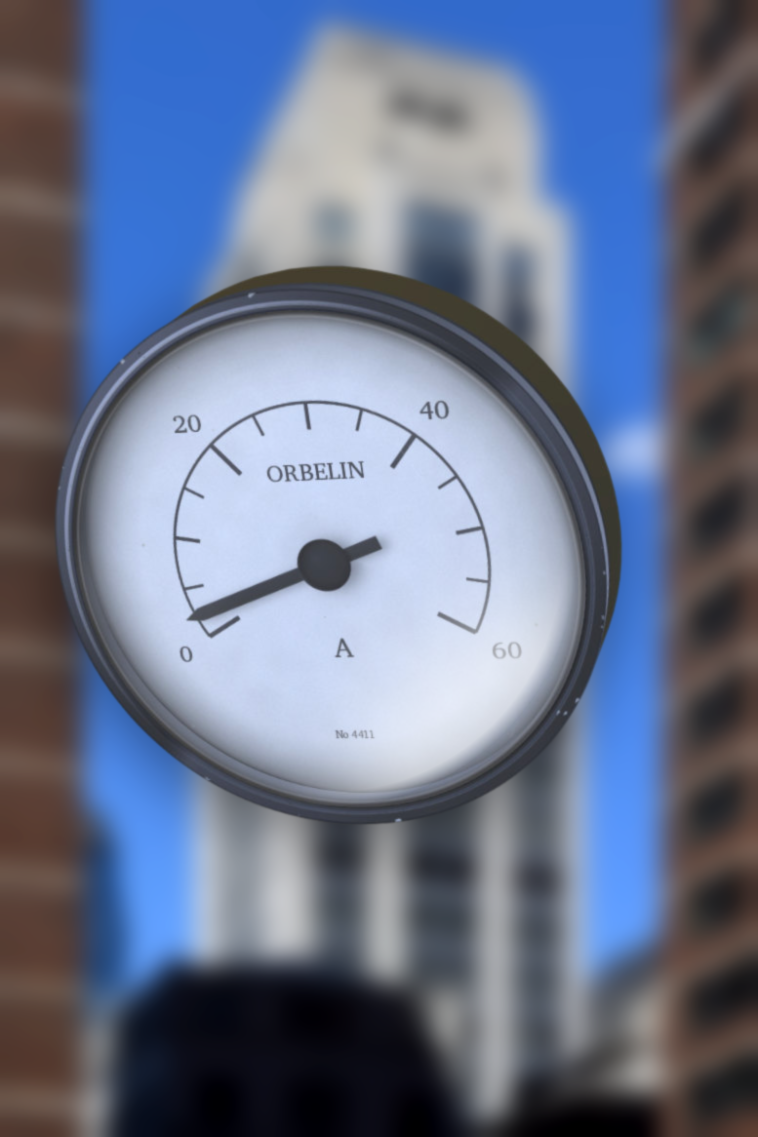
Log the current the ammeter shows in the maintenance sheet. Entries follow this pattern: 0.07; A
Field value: 2.5; A
